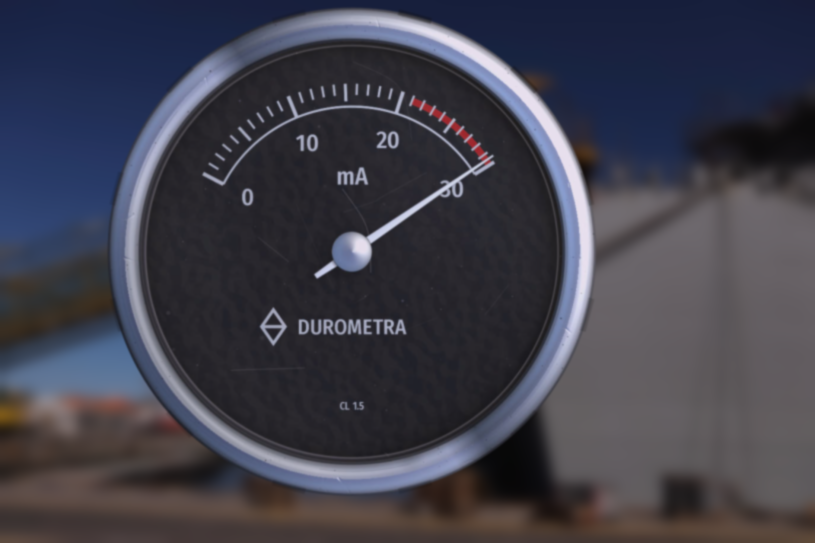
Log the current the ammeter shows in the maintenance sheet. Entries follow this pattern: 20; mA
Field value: 29.5; mA
